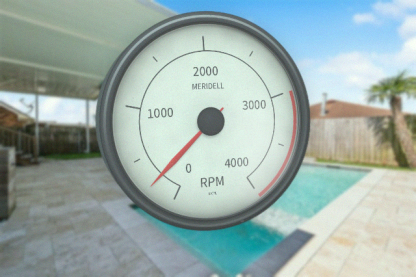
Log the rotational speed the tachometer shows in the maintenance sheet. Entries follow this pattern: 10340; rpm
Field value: 250; rpm
